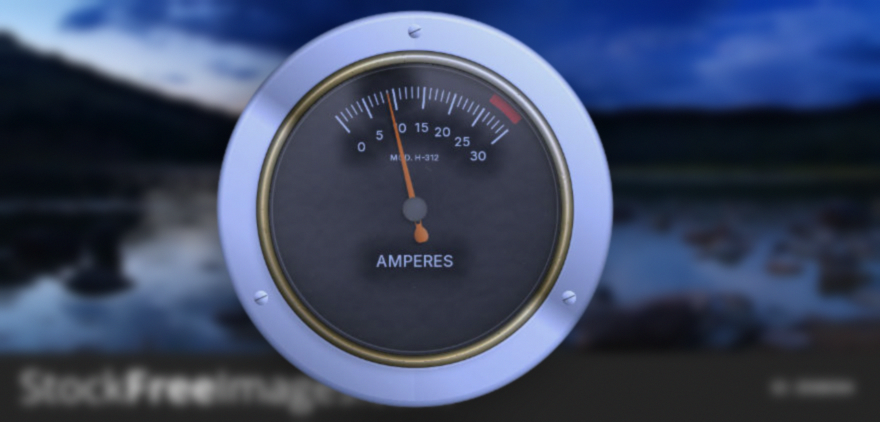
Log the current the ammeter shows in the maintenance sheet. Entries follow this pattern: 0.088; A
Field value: 9; A
